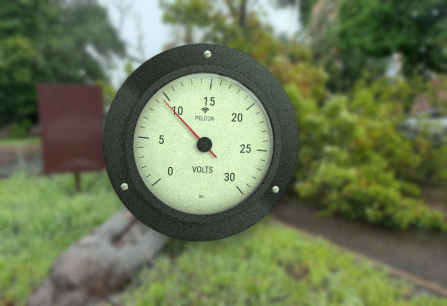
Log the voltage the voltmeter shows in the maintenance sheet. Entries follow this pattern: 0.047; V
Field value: 9.5; V
